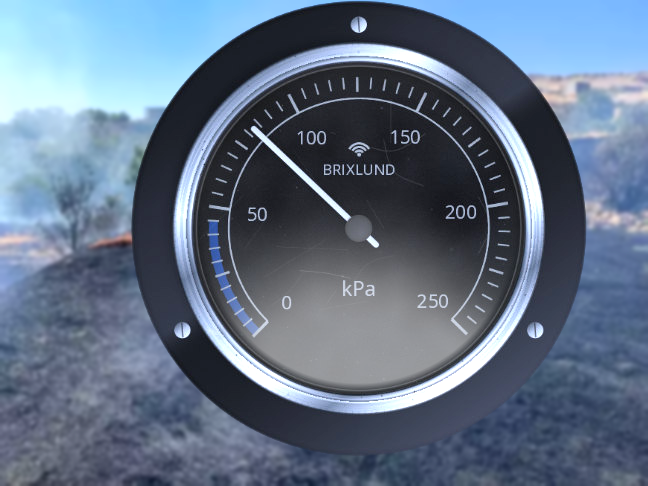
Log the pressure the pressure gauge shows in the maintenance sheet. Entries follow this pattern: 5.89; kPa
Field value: 82.5; kPa
